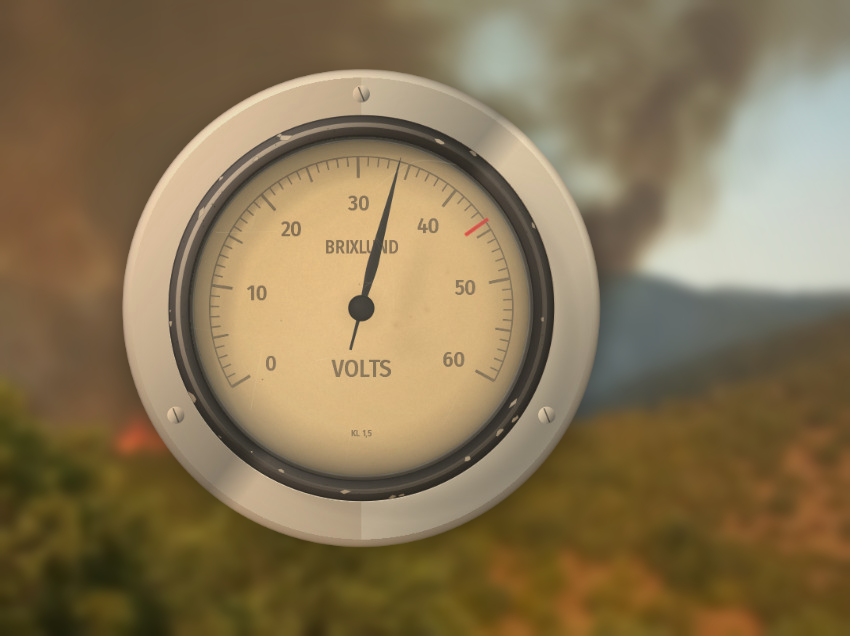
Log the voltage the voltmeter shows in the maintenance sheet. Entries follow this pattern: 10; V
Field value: 34; V
